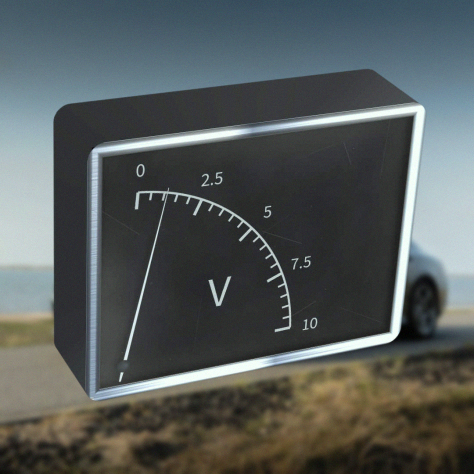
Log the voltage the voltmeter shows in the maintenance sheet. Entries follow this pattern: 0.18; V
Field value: 1; V
